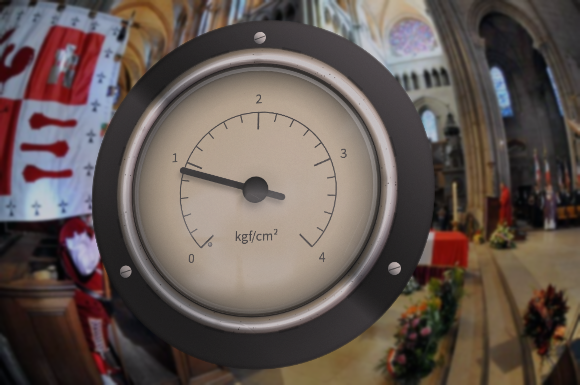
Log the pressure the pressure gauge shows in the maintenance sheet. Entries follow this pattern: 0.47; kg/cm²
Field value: 0.9; kg/cm²
